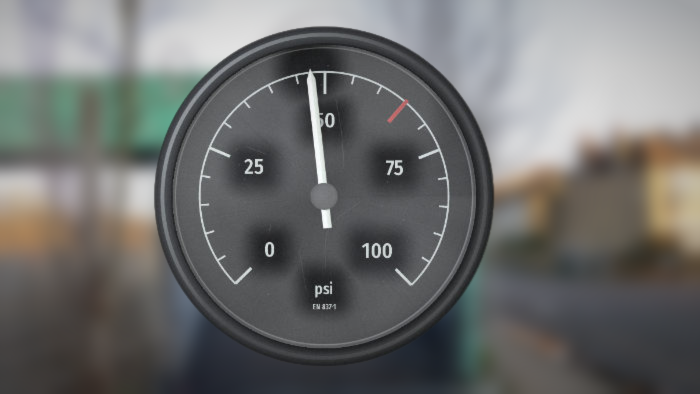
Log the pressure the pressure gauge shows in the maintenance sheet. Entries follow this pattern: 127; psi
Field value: 47.5; psi
